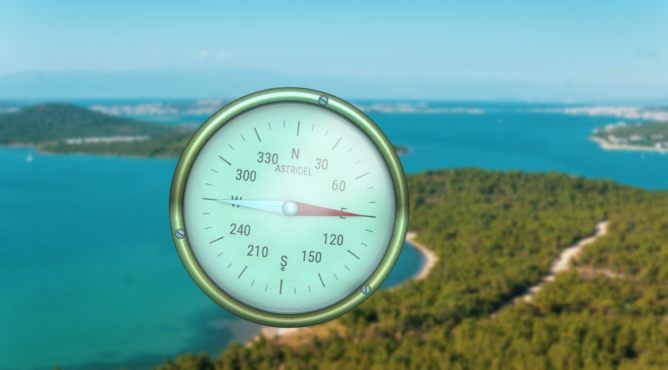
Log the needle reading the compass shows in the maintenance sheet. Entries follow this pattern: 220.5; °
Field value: 90; °
